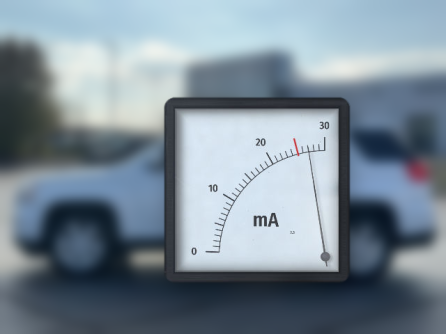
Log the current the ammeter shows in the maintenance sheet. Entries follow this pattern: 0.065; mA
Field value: 27; mA
